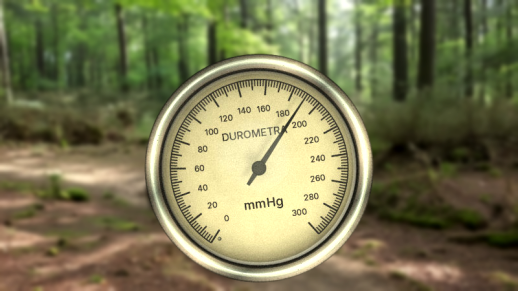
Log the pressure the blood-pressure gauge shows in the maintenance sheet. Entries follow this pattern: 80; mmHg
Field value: 190; mmHg
